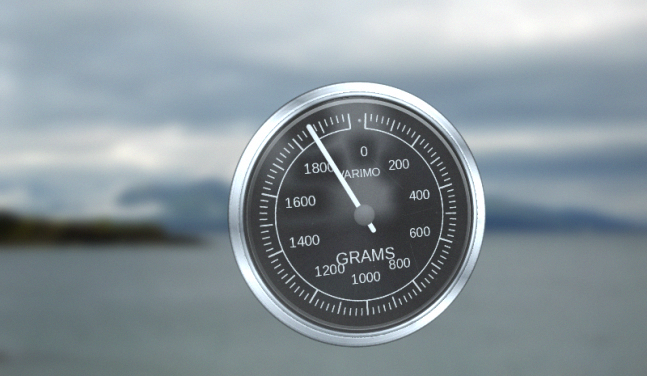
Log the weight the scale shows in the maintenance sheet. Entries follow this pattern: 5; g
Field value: 1860; g
